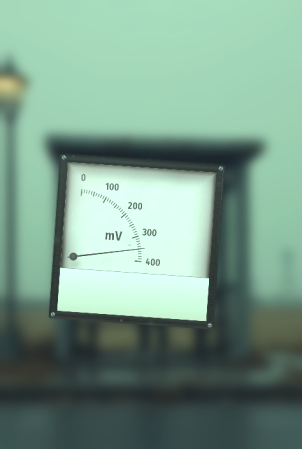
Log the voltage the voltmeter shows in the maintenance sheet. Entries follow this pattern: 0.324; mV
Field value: 350; mV
